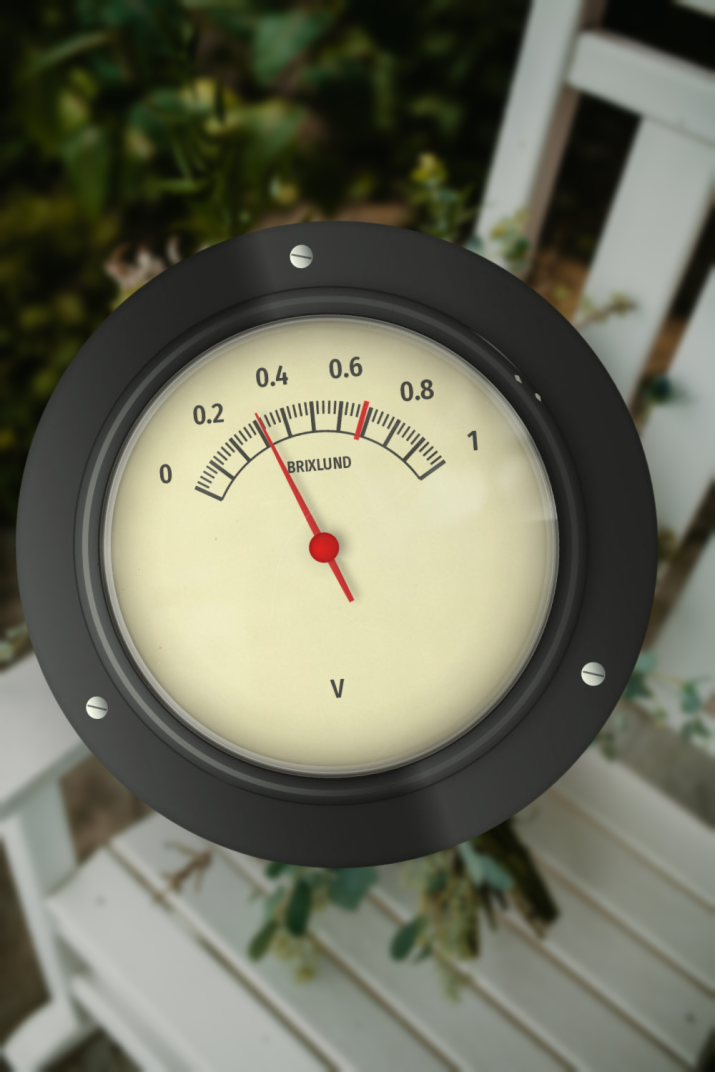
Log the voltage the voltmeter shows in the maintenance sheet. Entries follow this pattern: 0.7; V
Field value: 0.32; V
